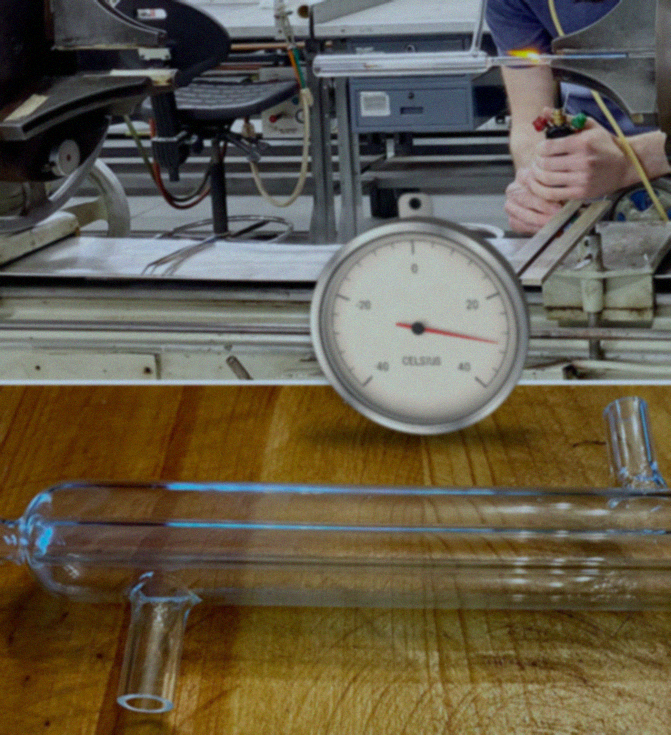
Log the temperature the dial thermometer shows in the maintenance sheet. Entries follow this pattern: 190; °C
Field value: 30; °C
